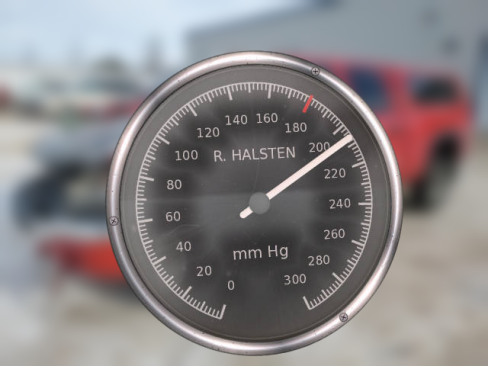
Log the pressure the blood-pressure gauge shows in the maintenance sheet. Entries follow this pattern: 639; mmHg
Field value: 206; mmHg
